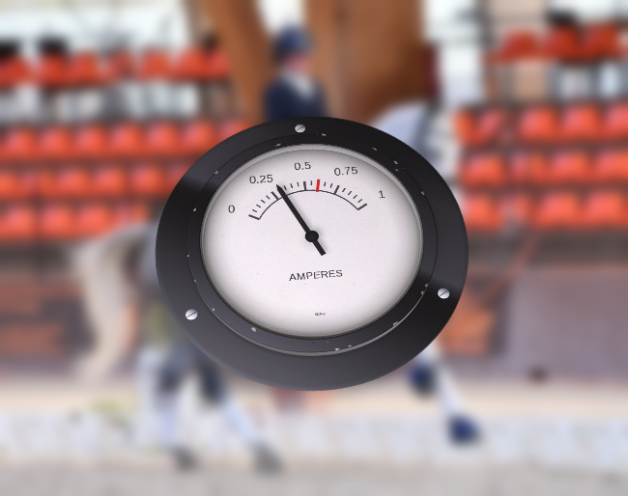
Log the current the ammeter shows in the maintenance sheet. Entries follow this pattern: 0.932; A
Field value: 0.3; A
